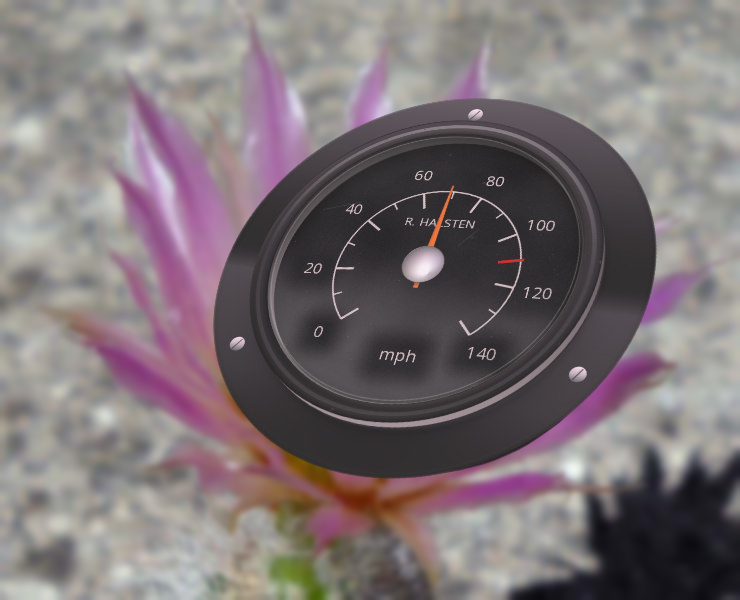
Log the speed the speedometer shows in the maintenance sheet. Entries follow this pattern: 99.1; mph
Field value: 70; mph
